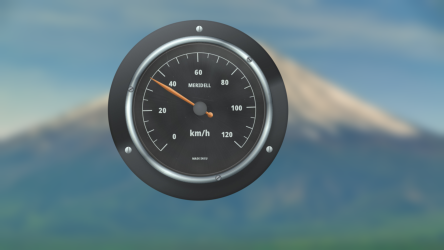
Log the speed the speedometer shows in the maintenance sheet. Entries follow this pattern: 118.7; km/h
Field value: 35; km/h
